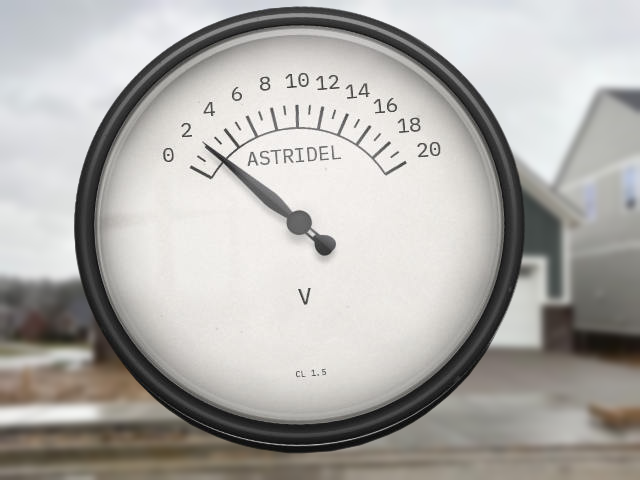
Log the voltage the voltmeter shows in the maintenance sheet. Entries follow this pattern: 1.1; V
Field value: 2; V
